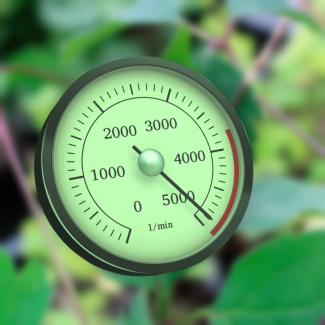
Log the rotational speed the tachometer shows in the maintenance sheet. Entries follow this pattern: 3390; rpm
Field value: 4900; rpm
